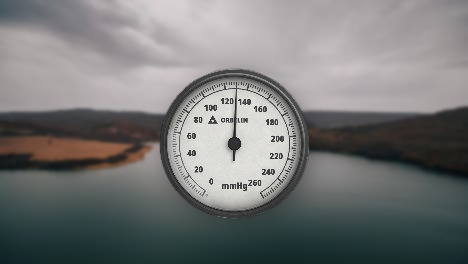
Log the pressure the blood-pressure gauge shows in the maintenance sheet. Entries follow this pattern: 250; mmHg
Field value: 130; mmHg
